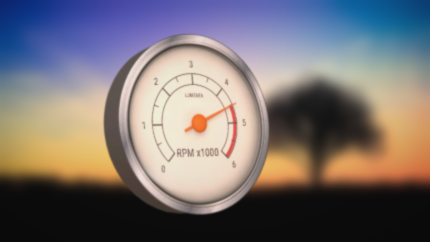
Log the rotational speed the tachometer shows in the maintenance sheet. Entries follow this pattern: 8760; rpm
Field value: 4500; rpm
